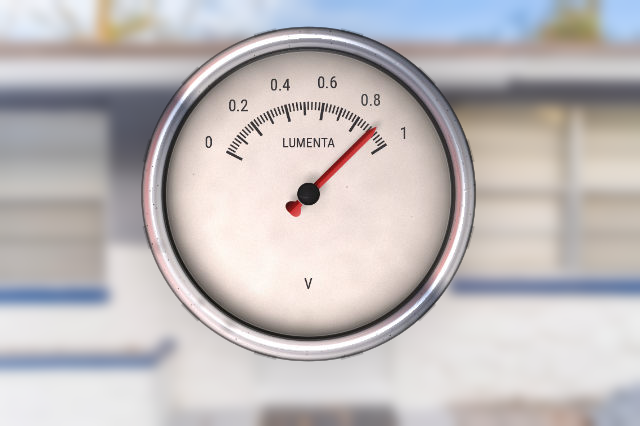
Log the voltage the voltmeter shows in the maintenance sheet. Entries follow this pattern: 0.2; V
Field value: 0.9; V
